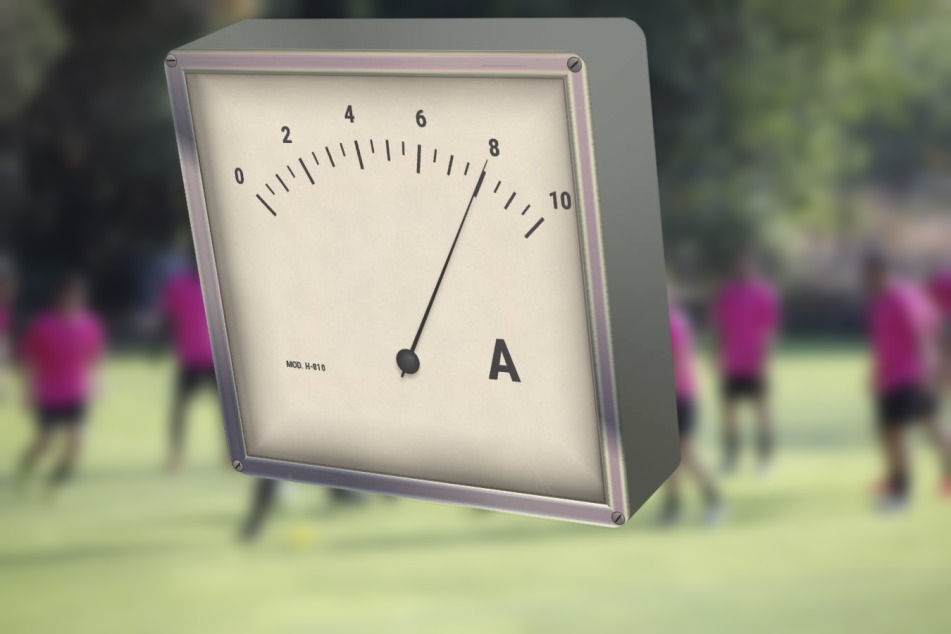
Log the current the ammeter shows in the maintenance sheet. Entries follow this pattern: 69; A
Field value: 8; A
